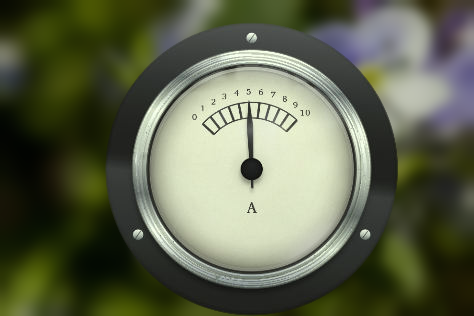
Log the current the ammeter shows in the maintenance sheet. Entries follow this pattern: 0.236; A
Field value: 5; A
